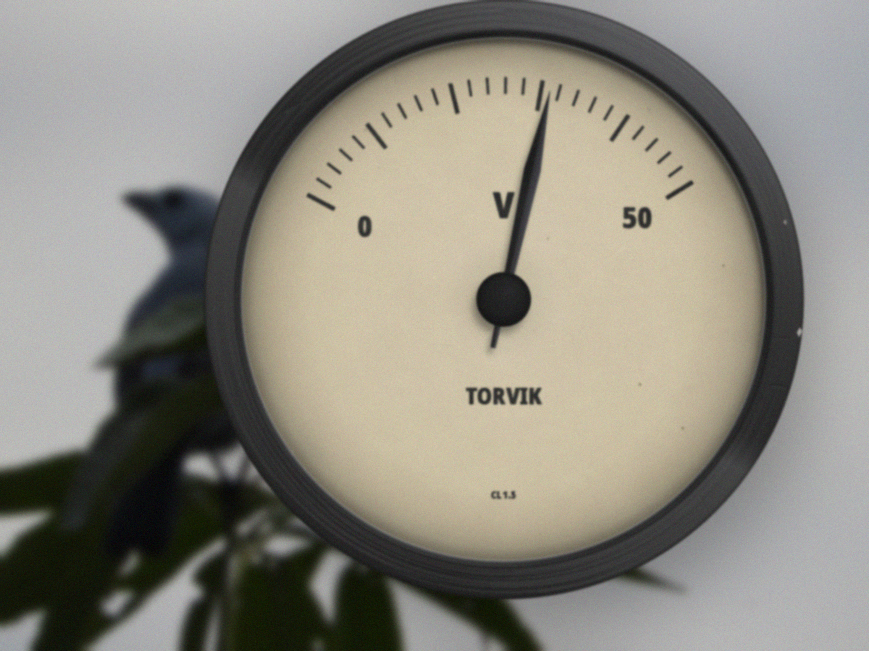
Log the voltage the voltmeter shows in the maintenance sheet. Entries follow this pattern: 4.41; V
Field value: 31; V
